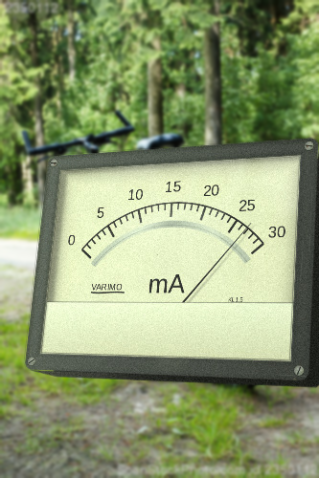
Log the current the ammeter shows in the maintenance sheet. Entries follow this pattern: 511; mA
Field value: 27; mA
